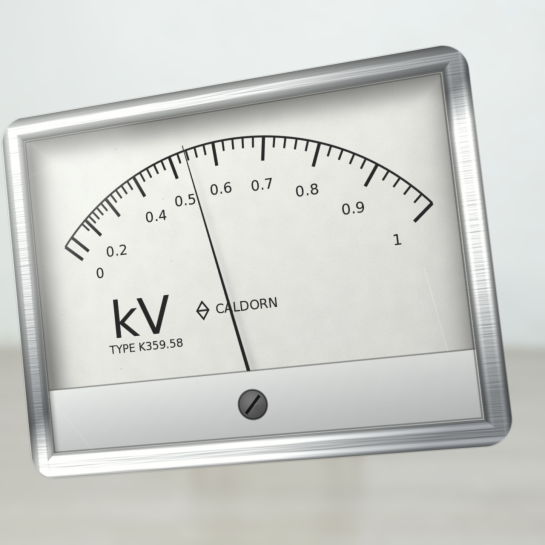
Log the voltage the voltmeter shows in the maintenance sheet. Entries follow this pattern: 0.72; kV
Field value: 0.54; kV
